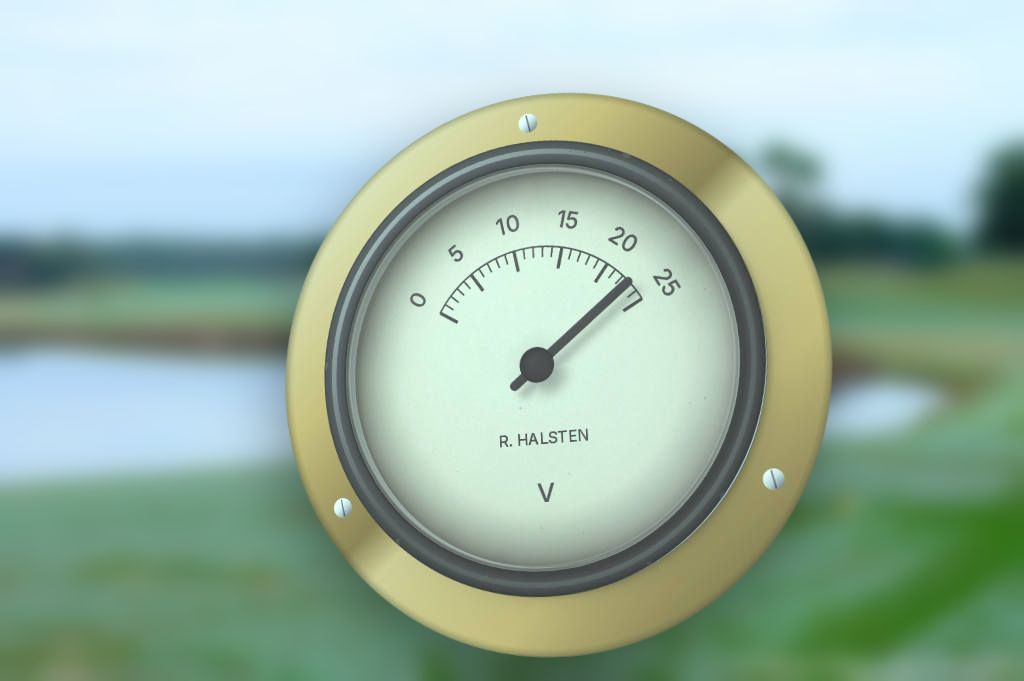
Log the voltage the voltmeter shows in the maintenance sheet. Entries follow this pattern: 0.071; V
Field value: 23; V
